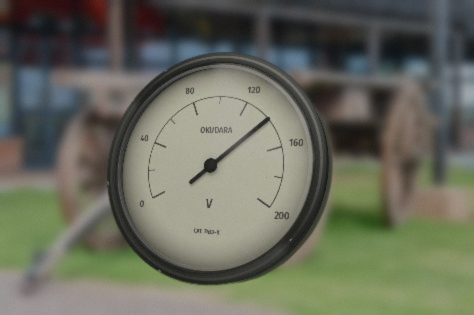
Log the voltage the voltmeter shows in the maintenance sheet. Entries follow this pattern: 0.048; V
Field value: 140; V
